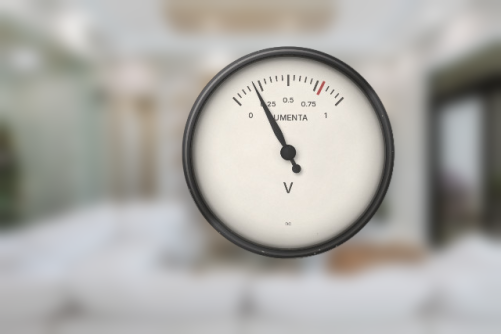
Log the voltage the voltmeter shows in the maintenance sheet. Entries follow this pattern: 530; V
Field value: 0.2; V
